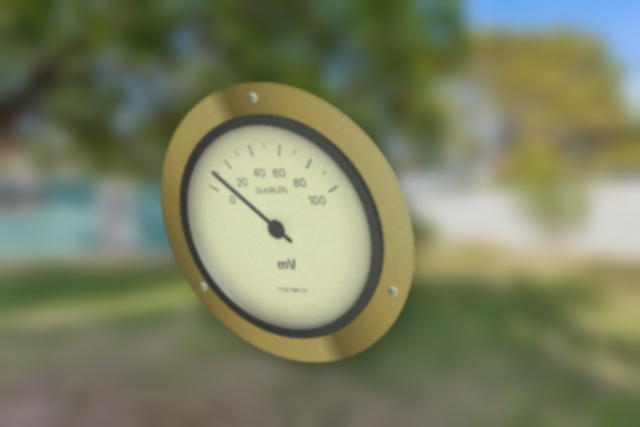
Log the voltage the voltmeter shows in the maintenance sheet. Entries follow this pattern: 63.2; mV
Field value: 10; mV
